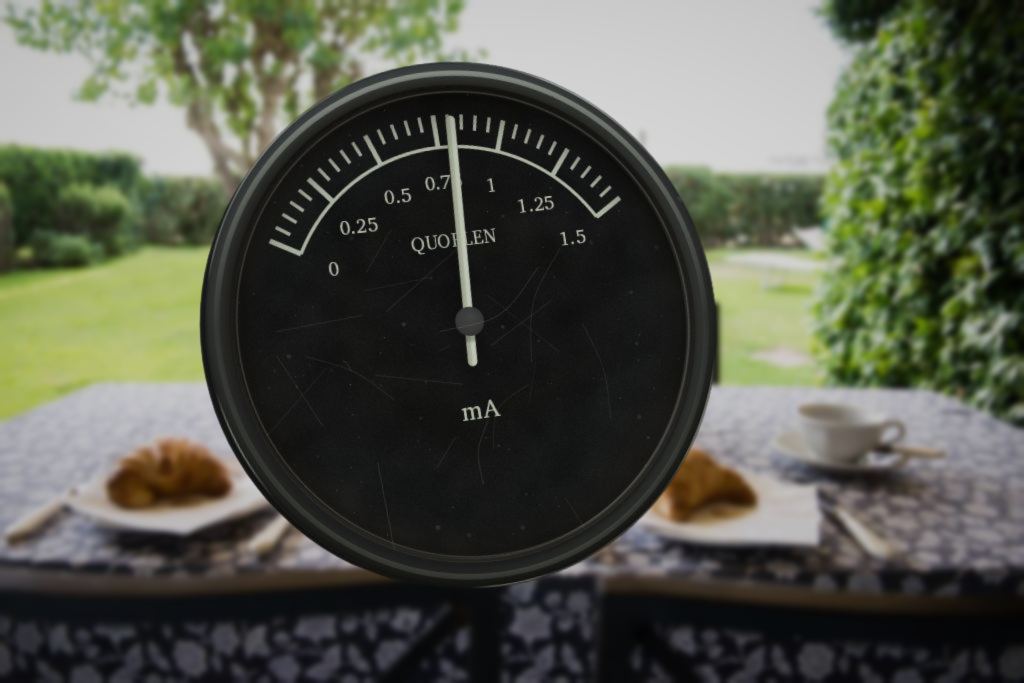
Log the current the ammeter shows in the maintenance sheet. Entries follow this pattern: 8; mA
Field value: 0.8; mA
